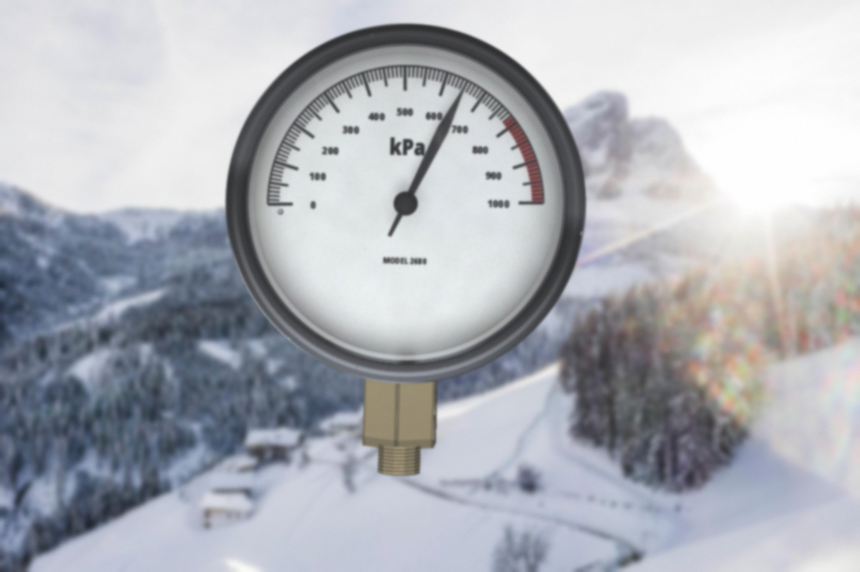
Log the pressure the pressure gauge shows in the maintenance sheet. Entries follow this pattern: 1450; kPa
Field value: 650; kPa
